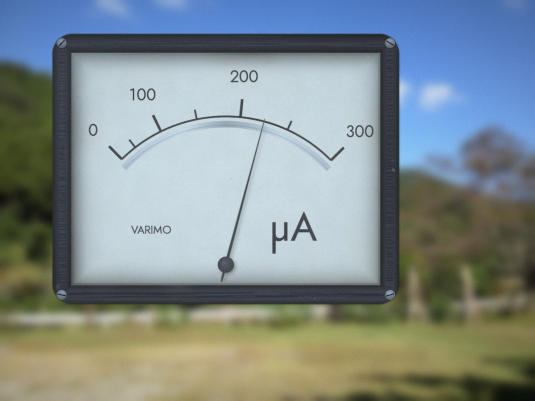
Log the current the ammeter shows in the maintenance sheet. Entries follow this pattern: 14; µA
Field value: 225; µA
